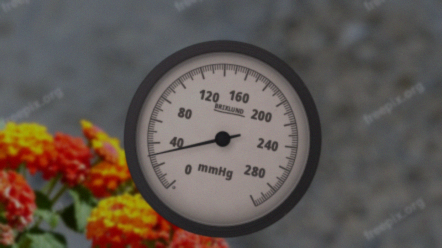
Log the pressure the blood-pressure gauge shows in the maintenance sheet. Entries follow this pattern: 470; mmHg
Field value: 30; mmHg
